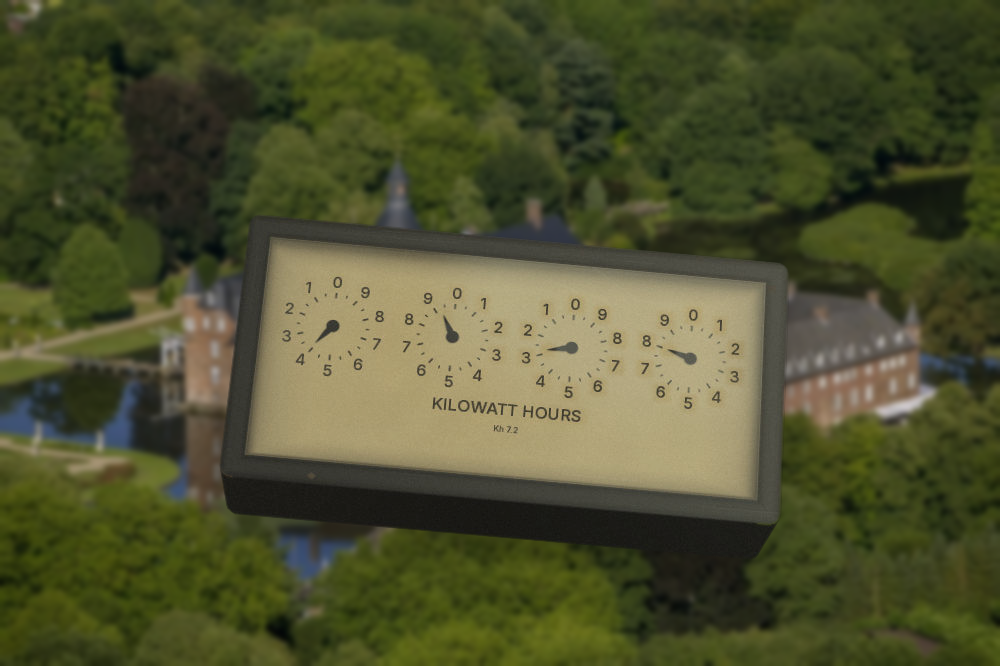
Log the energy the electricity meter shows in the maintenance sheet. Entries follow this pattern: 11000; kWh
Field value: 3928; kWh
